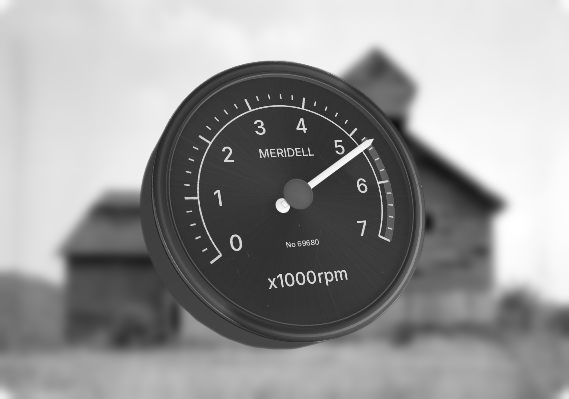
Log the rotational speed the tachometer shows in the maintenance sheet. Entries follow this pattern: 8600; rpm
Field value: 5300; rpm
